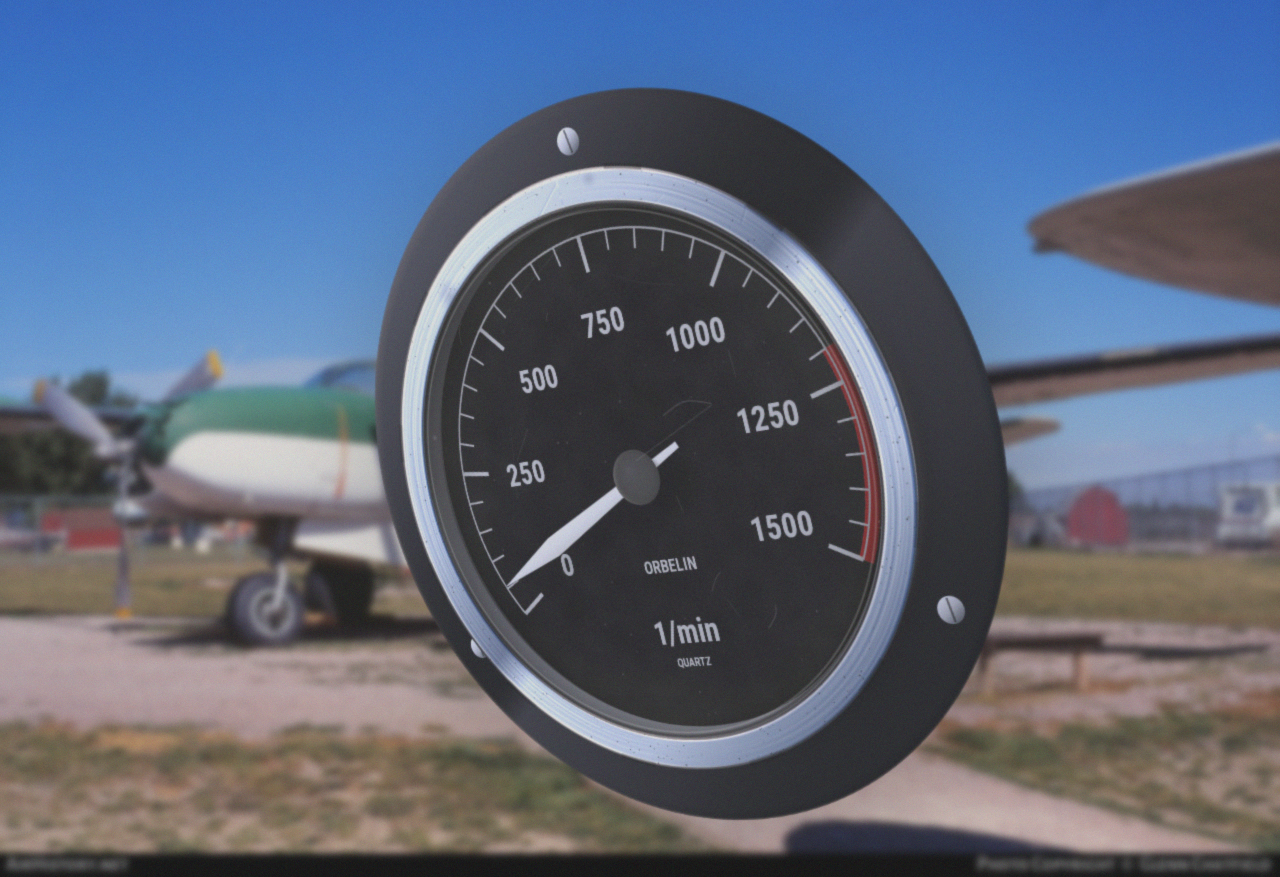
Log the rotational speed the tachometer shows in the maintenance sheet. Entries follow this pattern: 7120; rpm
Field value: 50; rpm
